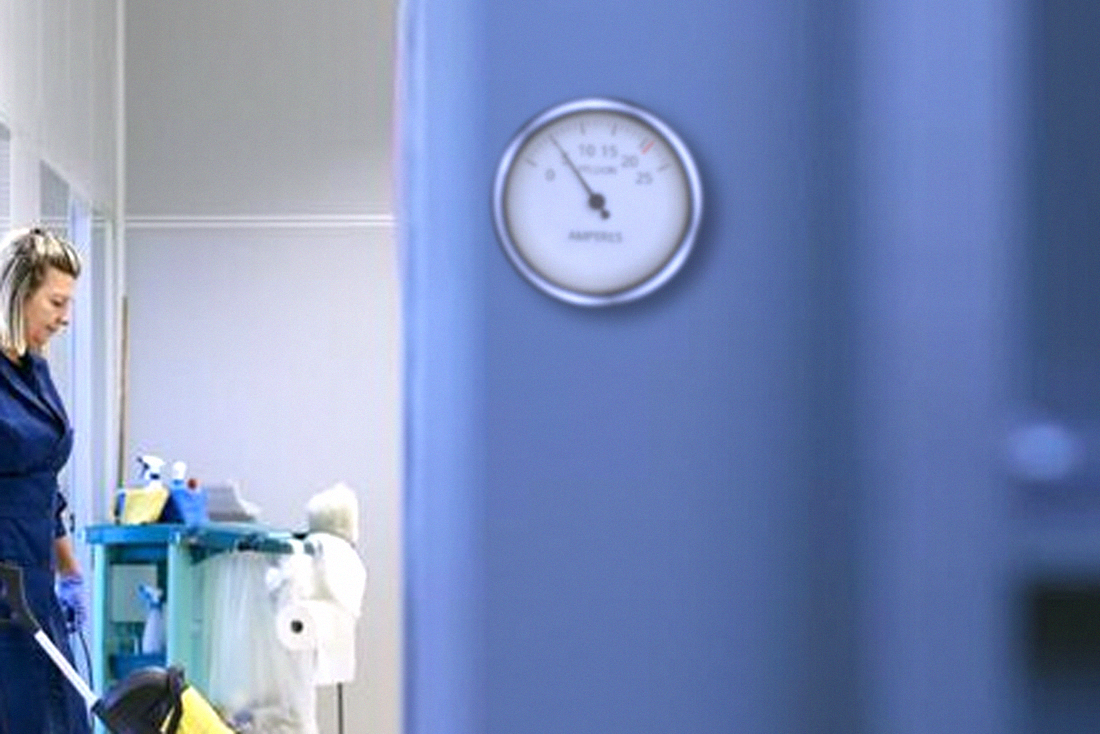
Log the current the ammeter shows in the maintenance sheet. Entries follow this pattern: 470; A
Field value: 5; A
